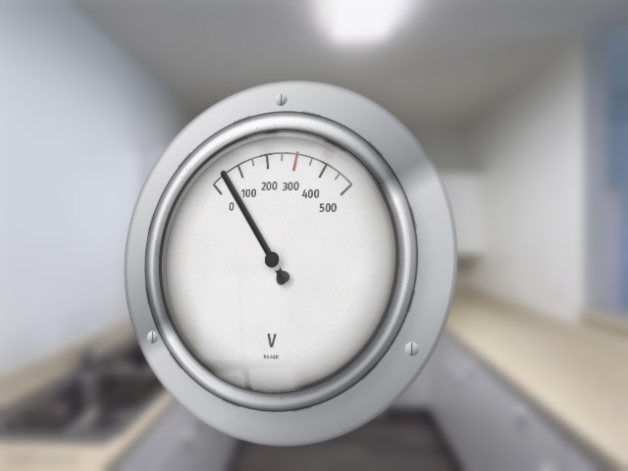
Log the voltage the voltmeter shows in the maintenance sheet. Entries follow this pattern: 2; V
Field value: 50; V
